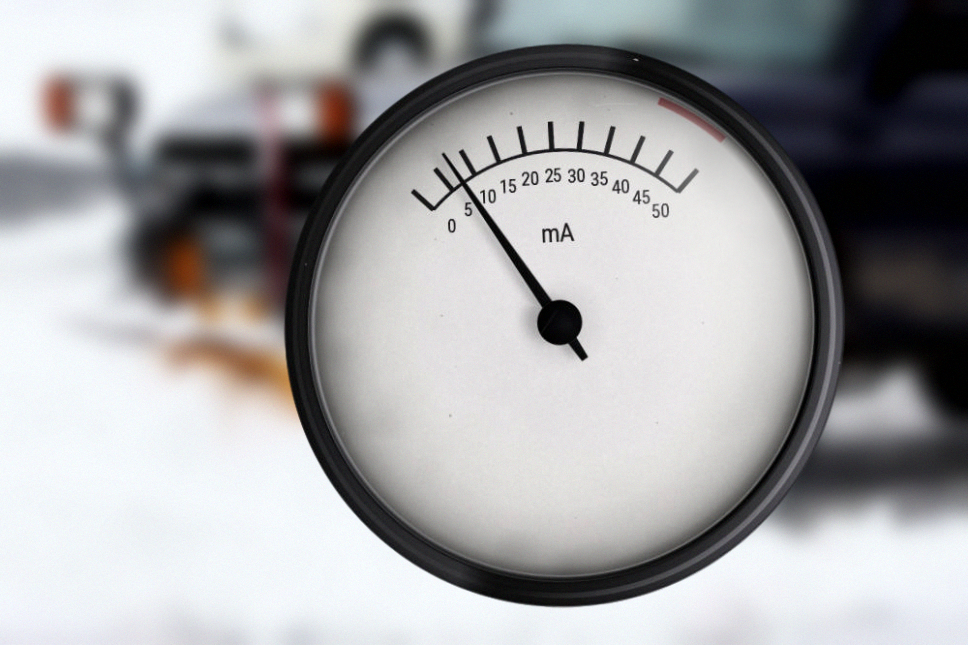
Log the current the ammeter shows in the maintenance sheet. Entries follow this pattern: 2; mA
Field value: 7.5; mA
